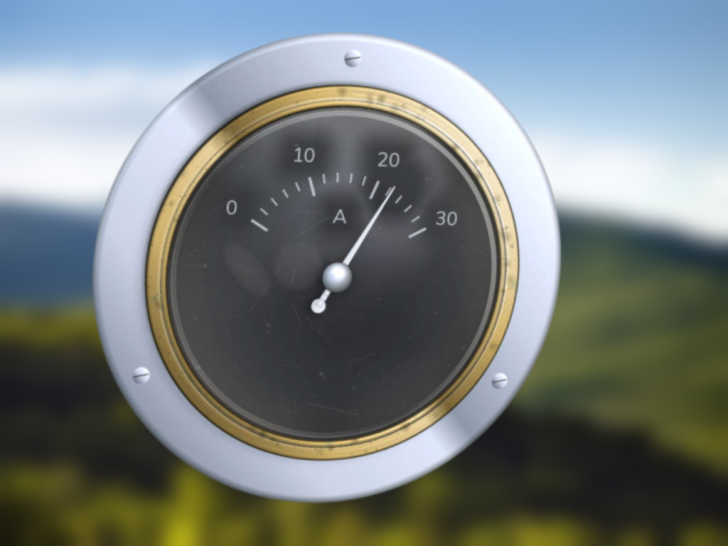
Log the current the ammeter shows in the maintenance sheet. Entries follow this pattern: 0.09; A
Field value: 22; A
